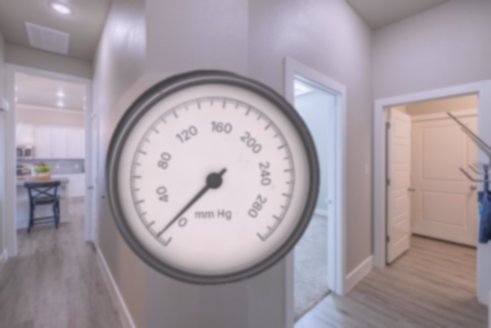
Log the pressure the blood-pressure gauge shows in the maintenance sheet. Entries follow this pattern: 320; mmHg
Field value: 10; mmHg
